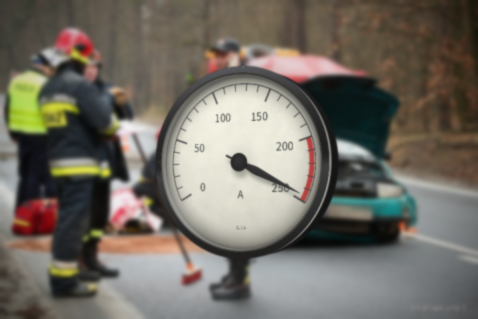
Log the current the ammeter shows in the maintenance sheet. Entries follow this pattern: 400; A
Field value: 245; A
